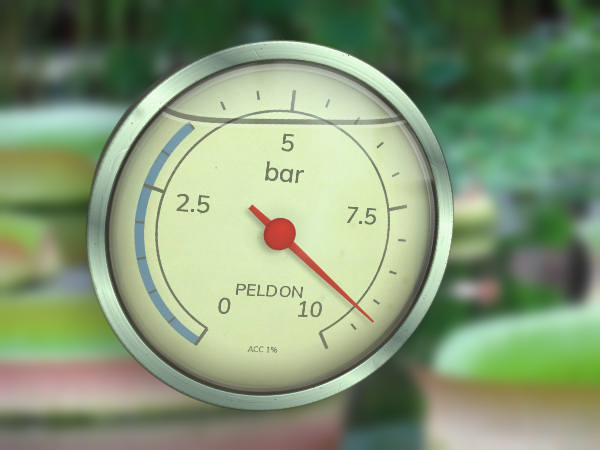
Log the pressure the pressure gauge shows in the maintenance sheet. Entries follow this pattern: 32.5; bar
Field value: 9.25; bar
